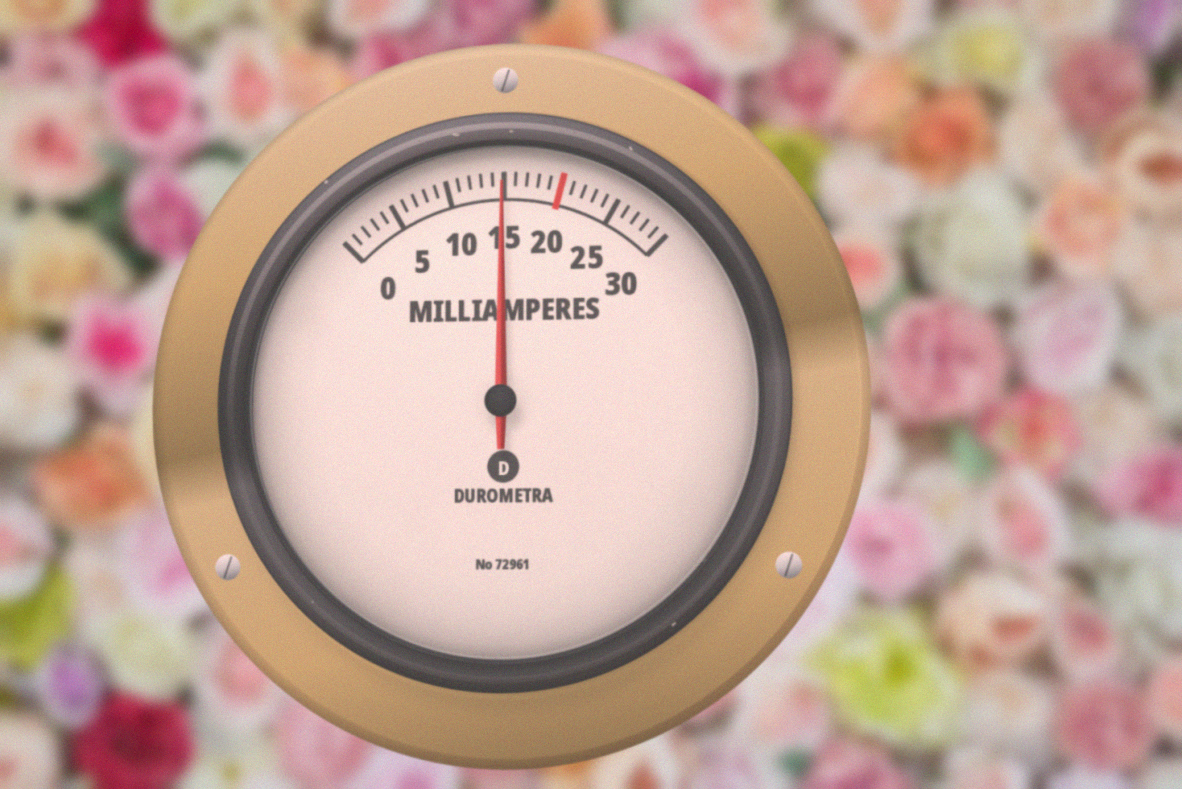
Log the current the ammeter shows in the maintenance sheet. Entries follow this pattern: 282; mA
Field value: 15; mA
